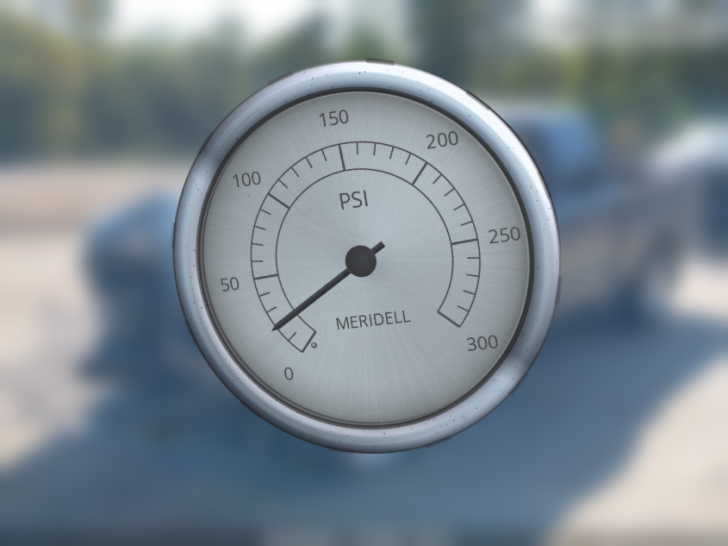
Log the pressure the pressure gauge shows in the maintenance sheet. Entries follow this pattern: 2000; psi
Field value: 20; psi
